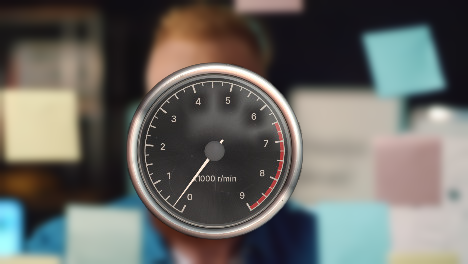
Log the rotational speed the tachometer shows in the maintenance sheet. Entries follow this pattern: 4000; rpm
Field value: 250; rpm
